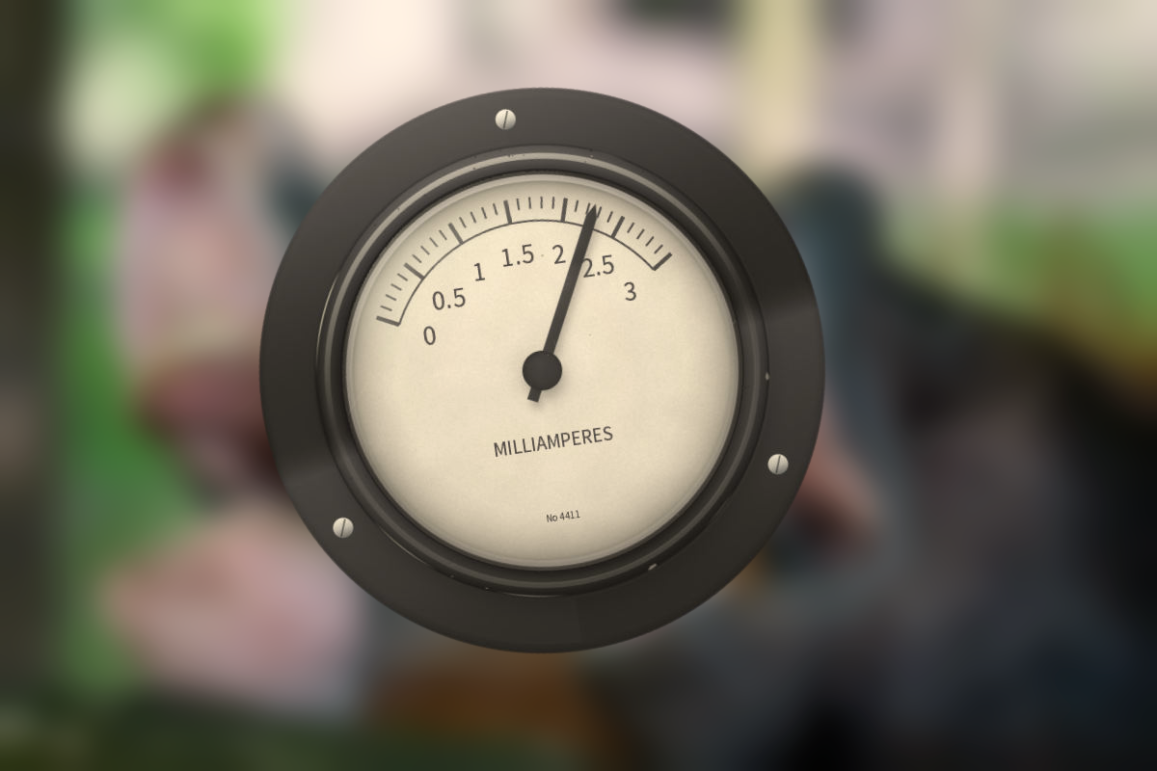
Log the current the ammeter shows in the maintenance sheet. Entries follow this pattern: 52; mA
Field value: 2.25; mA
